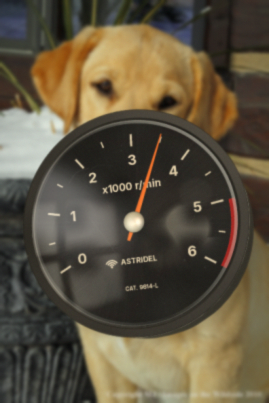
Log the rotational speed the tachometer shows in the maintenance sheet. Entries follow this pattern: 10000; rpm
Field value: 3500; rpm
